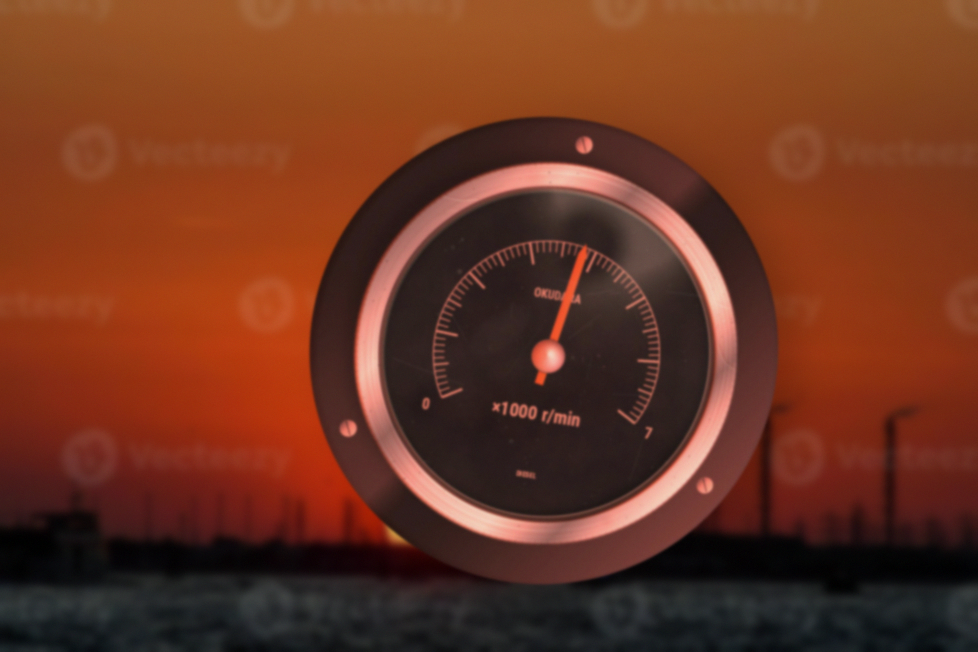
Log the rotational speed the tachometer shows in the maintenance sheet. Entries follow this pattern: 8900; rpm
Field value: 3800; rpm
